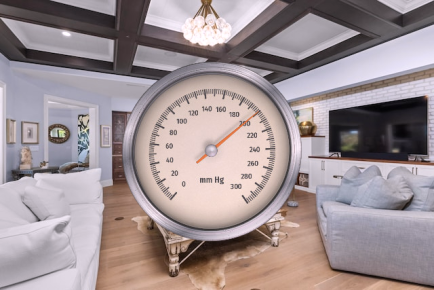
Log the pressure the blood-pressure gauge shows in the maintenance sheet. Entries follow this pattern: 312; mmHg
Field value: 200; mmHg
